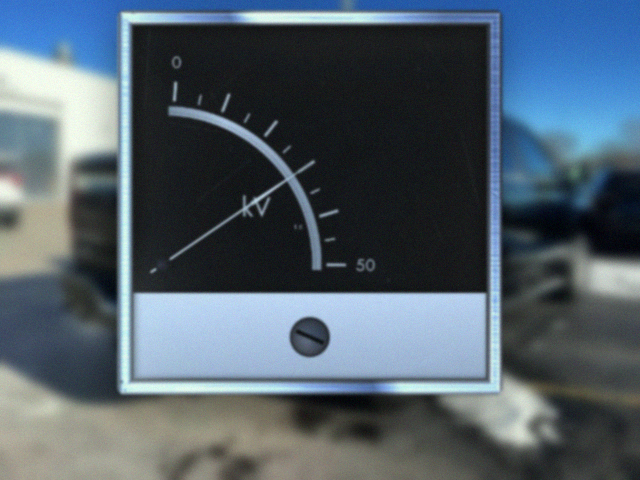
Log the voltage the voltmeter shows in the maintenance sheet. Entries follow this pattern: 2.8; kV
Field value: 30; kV
